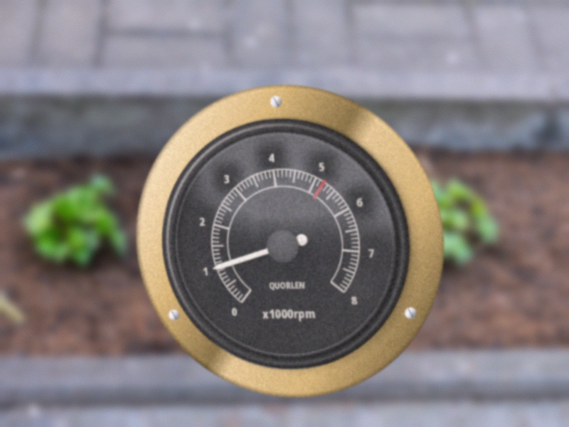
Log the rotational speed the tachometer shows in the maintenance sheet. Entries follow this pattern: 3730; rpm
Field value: 1000; rpm
